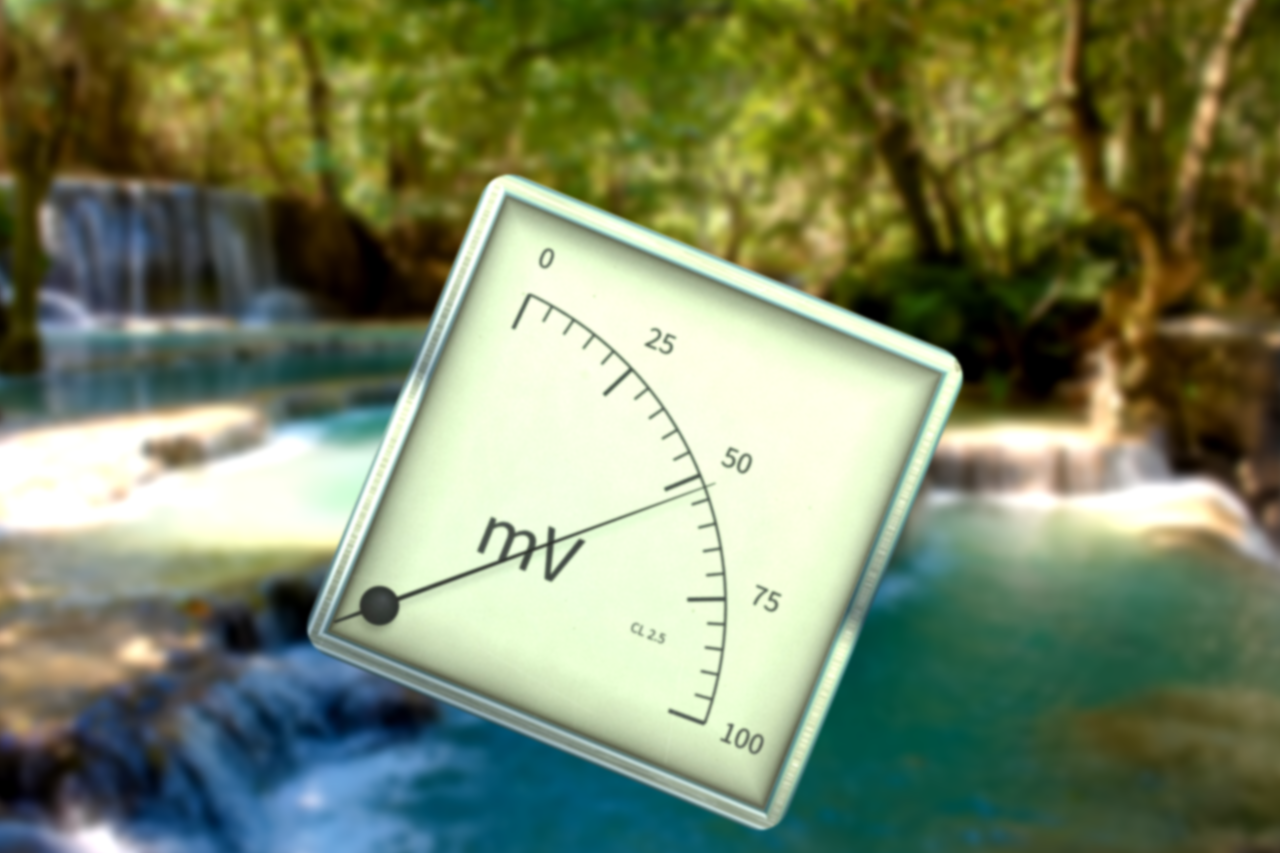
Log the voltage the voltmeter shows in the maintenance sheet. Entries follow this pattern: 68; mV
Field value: 52.5; mV
